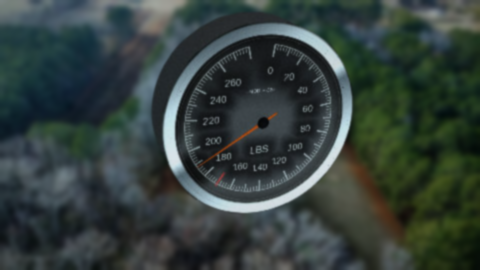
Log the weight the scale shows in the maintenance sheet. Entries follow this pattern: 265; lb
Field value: 190; lb
